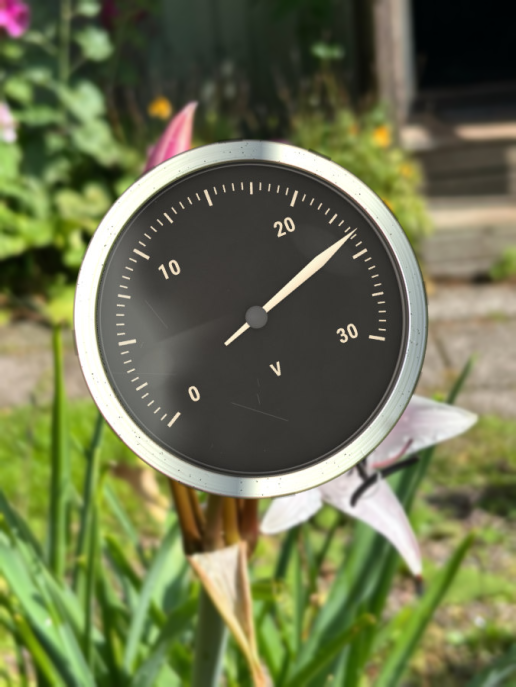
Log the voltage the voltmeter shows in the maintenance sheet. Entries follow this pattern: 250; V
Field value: 23.75; V
